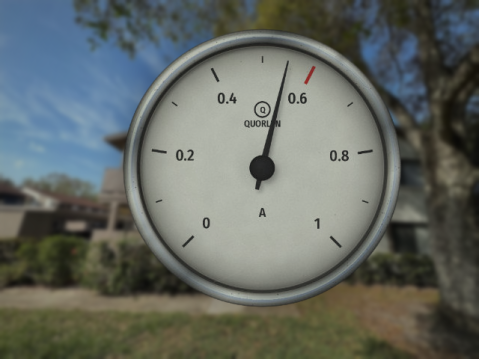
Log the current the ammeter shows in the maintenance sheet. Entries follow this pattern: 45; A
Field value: 0.55; A
